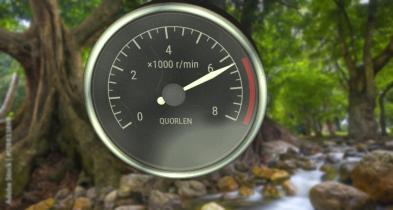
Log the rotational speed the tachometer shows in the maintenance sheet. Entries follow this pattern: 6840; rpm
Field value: 6250; rpm
